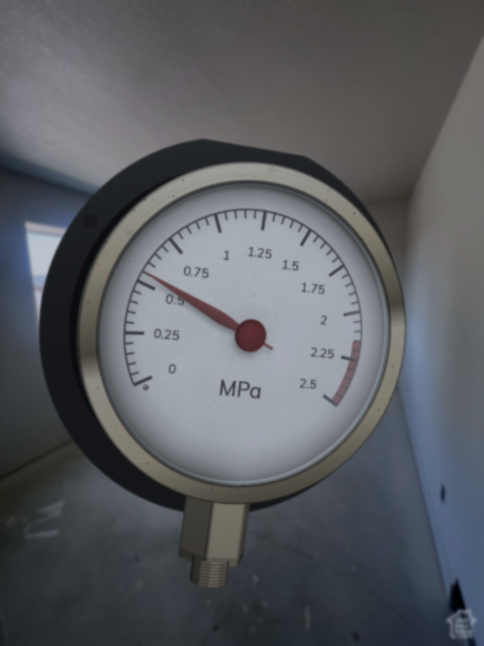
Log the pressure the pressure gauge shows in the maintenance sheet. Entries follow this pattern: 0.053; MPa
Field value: 0.55; MPa
